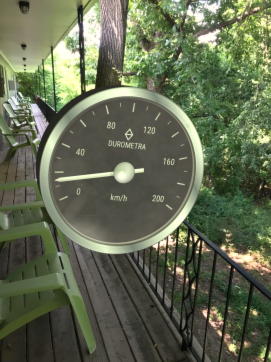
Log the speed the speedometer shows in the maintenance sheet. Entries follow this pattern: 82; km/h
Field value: 15; km/h
